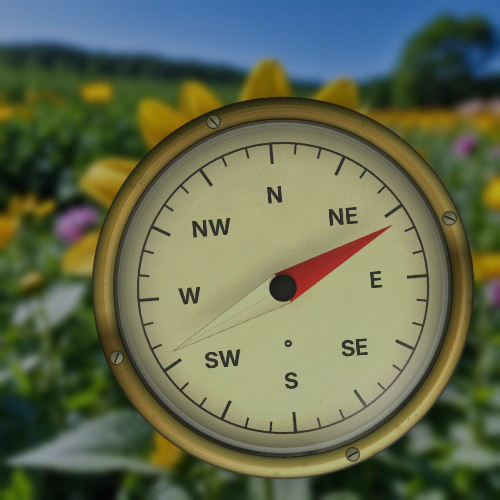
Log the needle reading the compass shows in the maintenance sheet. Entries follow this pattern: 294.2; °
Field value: 65; °
